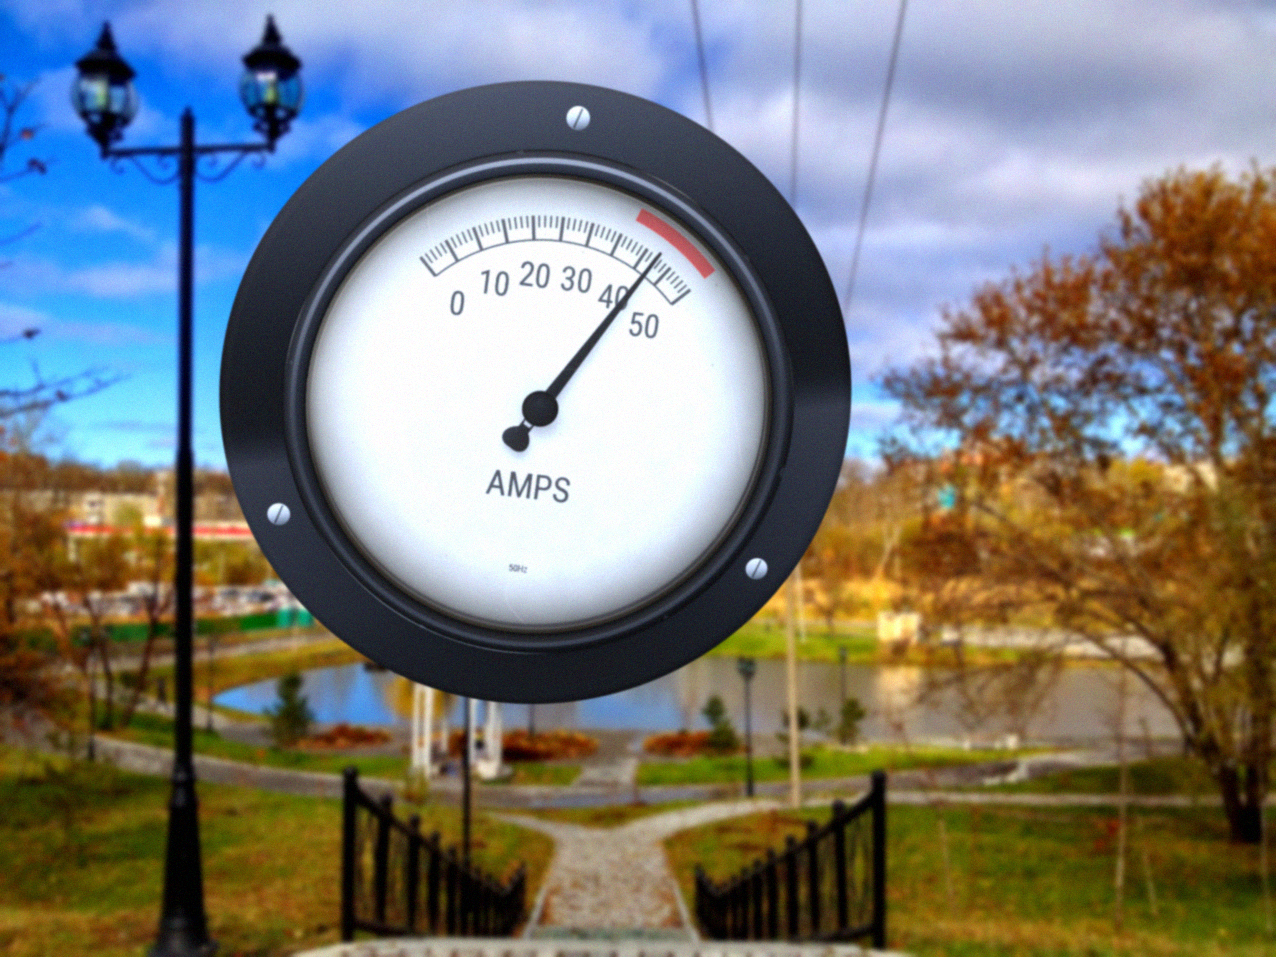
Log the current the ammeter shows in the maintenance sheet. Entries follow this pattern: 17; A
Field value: 42; A
